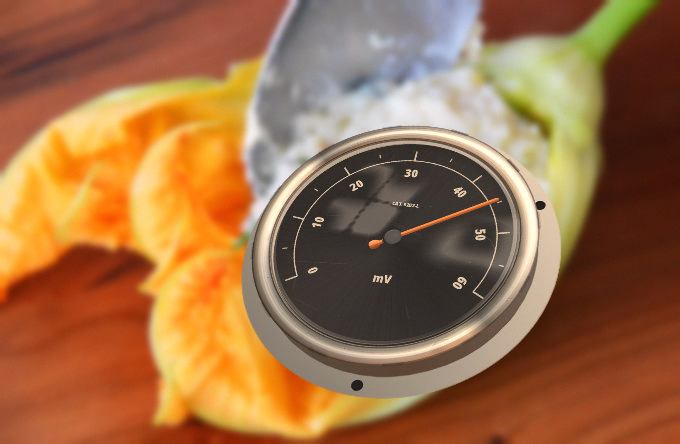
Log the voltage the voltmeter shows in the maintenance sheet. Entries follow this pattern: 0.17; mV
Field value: 45; mV
